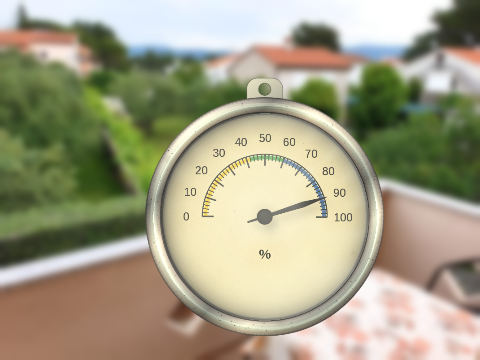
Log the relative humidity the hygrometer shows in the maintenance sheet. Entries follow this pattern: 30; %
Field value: 90; %
